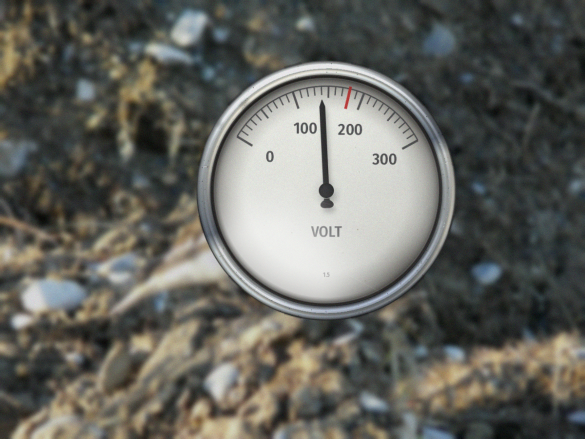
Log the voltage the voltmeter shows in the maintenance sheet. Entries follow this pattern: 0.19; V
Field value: 140; V
